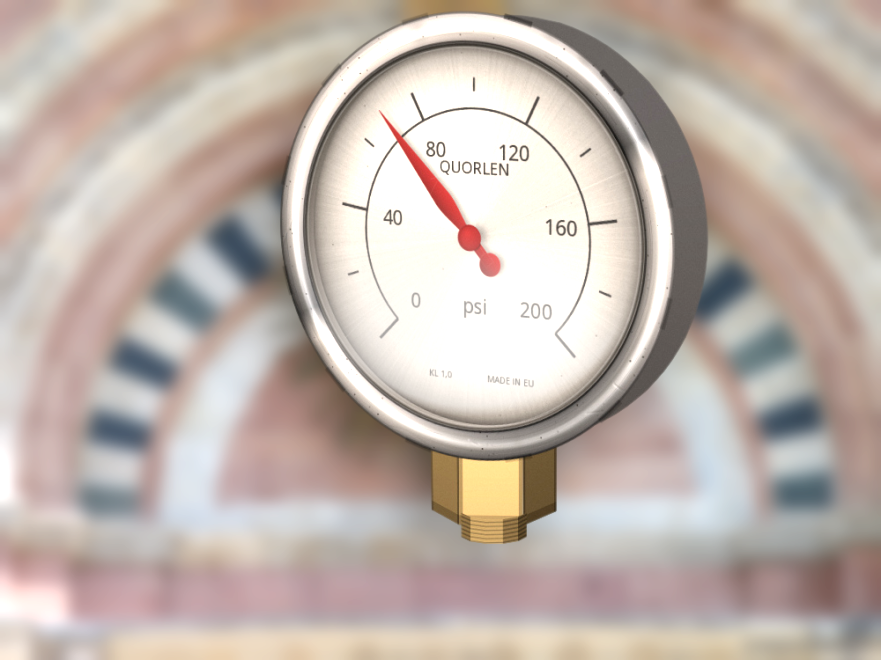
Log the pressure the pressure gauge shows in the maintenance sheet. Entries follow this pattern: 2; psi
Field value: 70; psi
